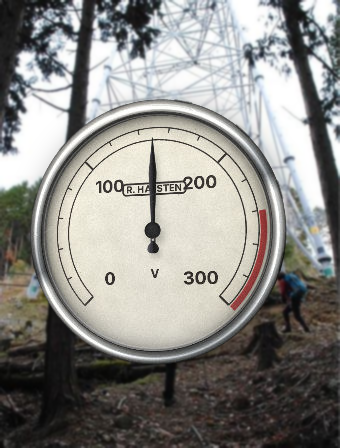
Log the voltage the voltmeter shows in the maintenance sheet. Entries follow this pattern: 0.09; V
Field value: 150; V
